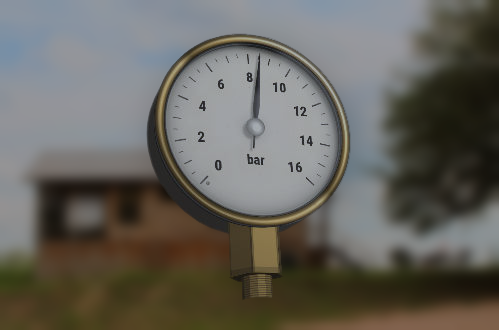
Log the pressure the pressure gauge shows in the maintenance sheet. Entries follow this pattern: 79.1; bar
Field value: 8.5; bar
